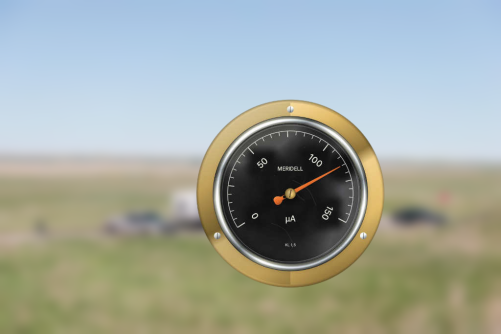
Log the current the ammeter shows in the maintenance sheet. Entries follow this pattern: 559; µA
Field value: 115; µA
